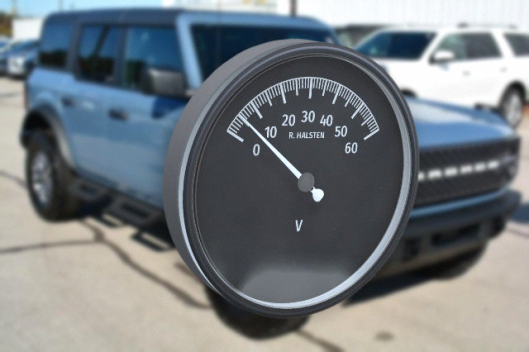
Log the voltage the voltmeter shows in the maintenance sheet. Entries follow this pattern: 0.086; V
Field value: 5; V
